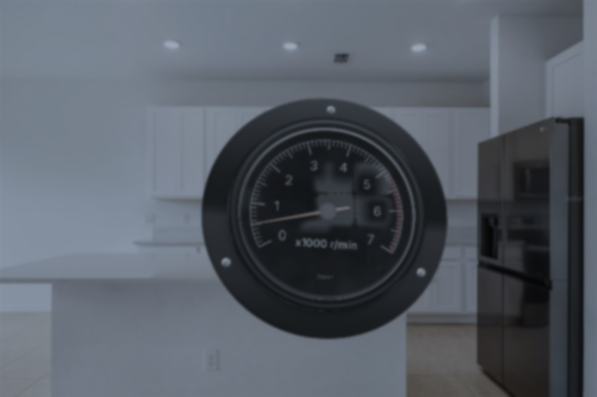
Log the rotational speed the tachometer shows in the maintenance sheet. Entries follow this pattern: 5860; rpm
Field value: 500; rpm
